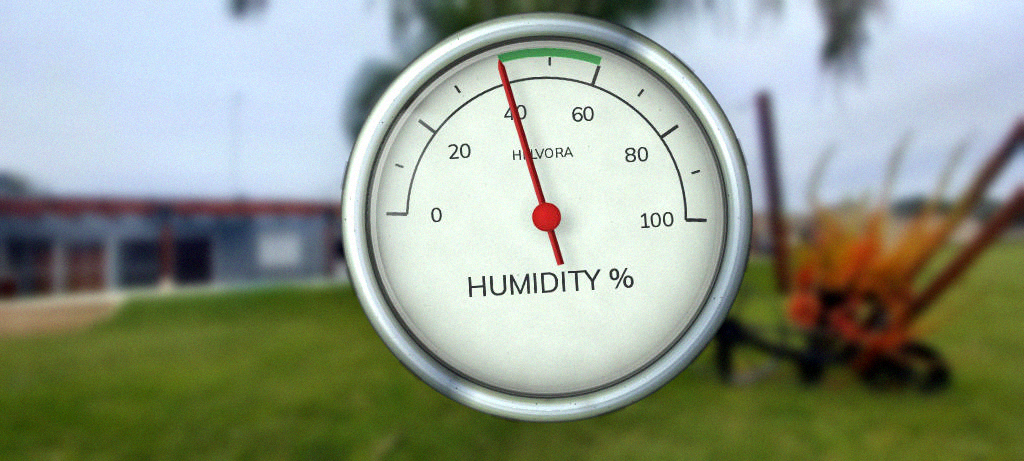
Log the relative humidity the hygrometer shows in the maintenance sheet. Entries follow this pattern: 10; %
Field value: 40; %
